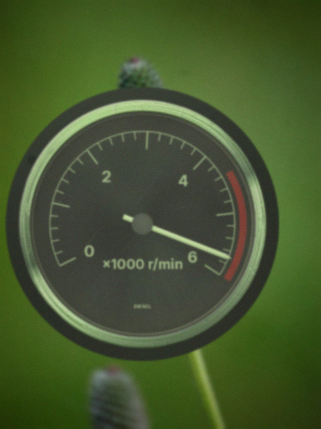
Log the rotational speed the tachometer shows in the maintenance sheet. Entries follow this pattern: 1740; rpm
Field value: 5700; rpm
